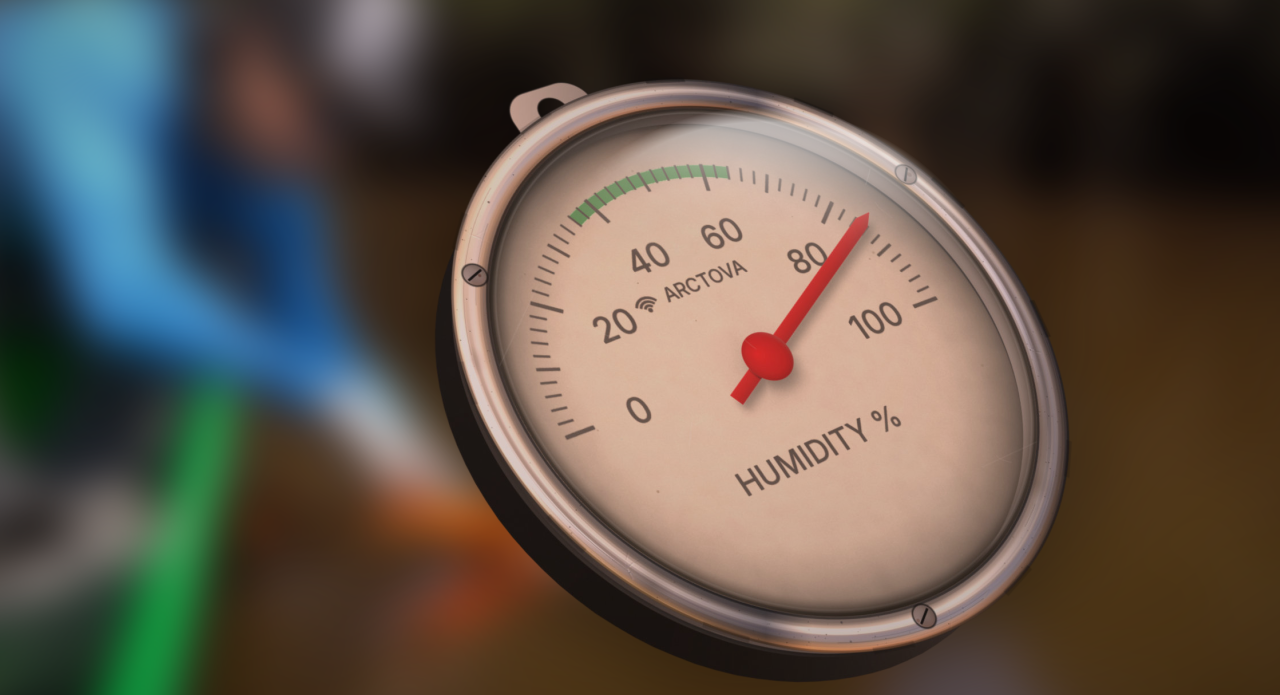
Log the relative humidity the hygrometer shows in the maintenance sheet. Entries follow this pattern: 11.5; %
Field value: 85; %
